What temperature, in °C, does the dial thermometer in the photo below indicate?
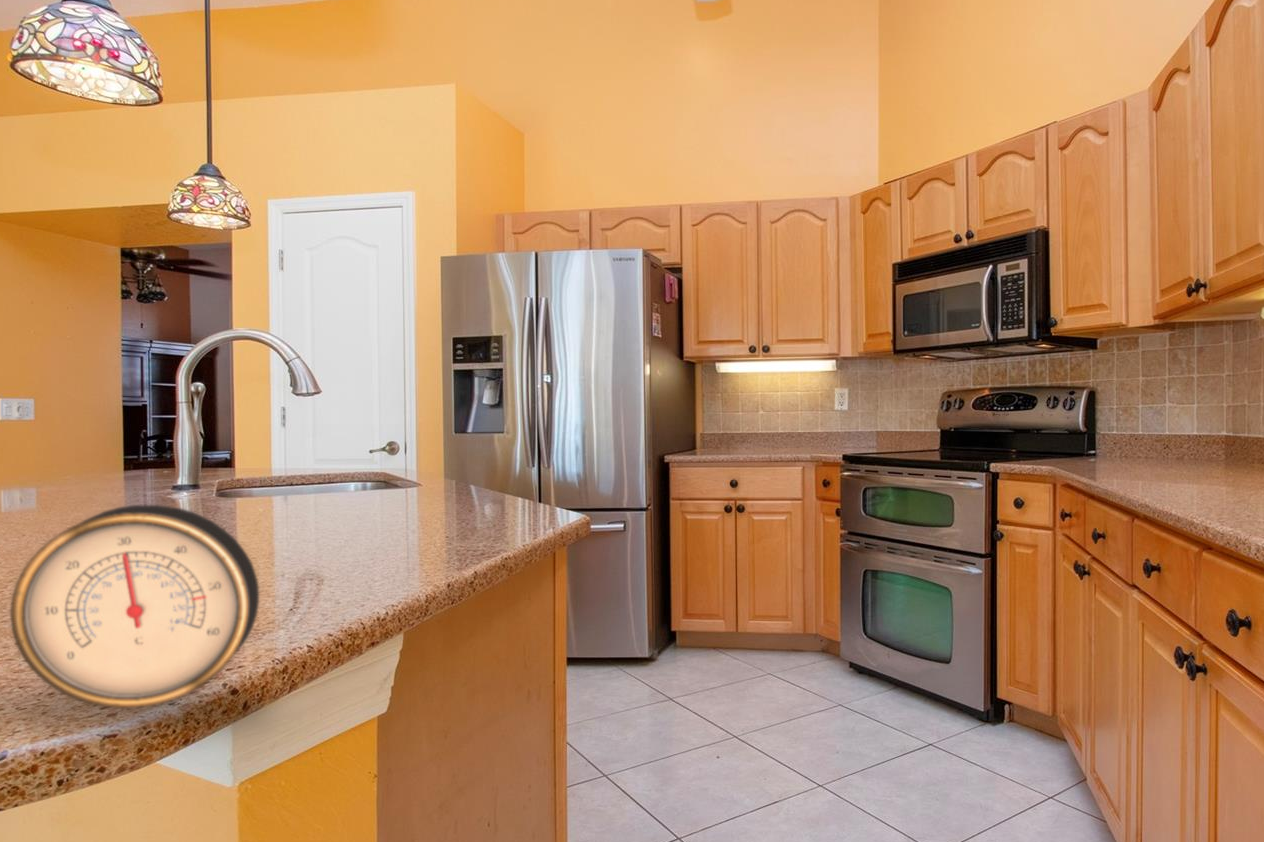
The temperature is 30 °C
